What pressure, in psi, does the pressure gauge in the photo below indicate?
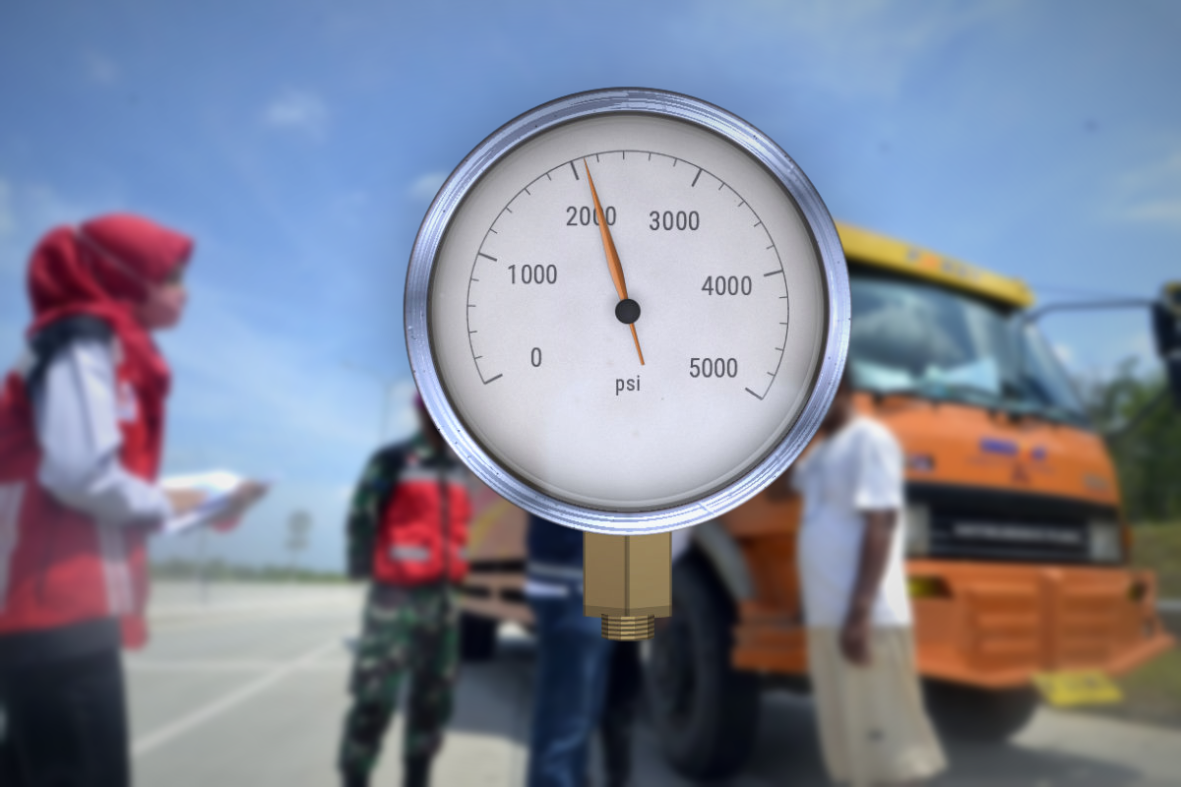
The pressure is 2100 psi
